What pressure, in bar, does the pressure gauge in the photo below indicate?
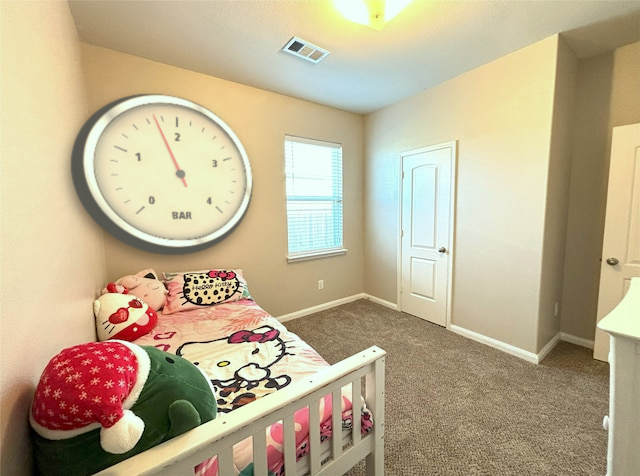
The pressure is 1.7 bar
